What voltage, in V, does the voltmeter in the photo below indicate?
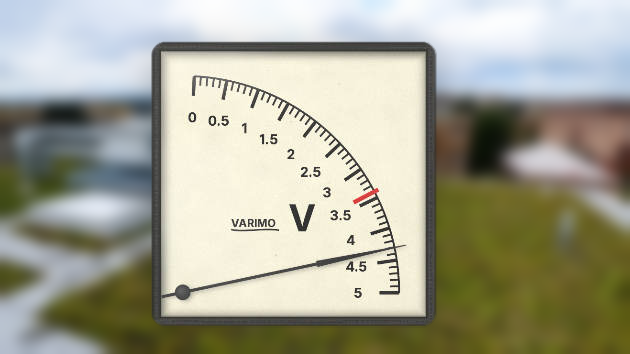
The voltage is 4.3 V
